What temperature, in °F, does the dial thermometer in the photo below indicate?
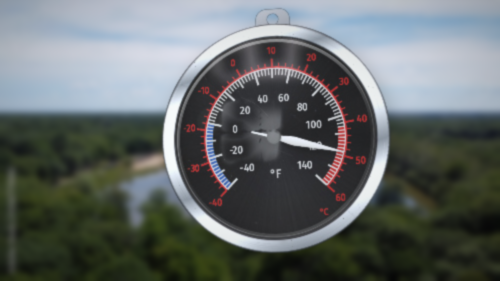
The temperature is 120 °F
